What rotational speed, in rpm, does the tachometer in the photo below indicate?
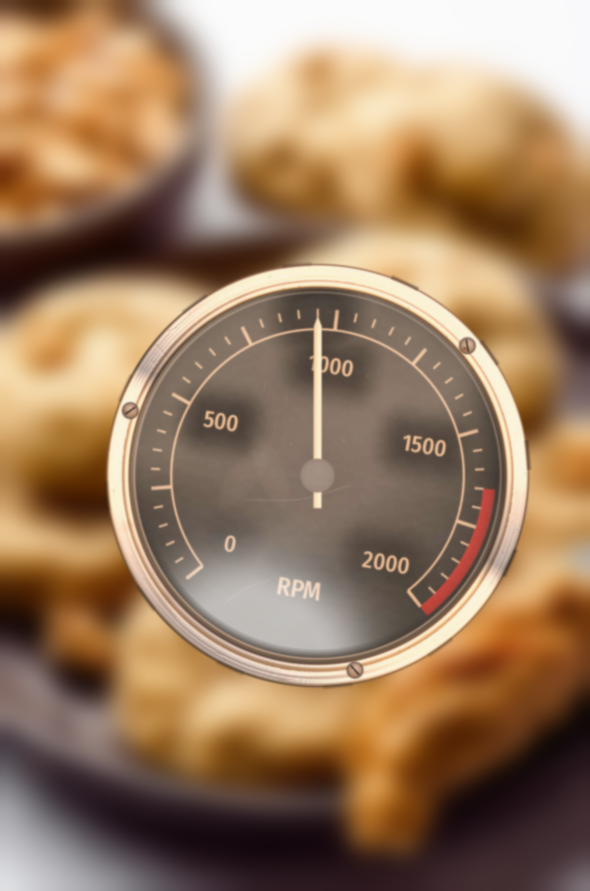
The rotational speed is 950 rpm
